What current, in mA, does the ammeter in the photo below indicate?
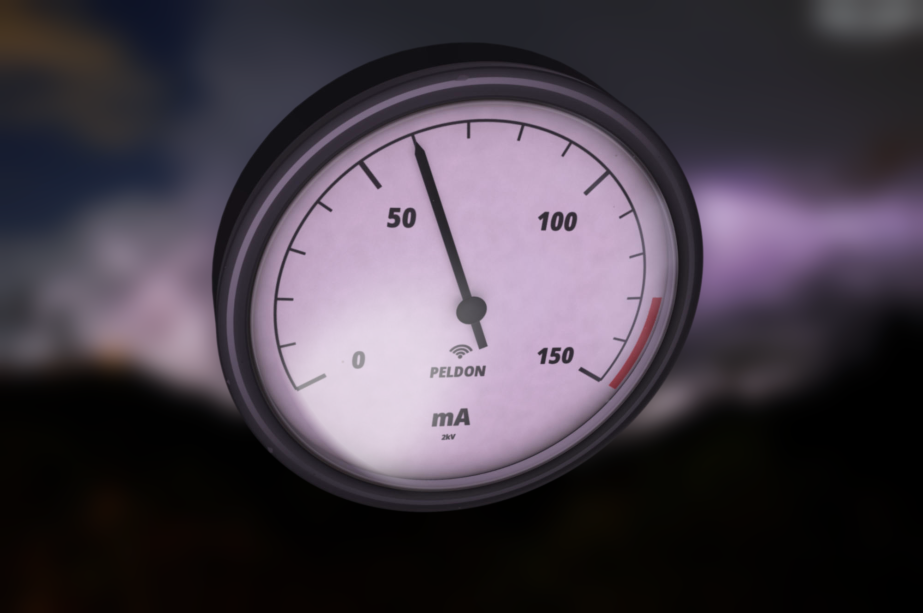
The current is 60 mA
